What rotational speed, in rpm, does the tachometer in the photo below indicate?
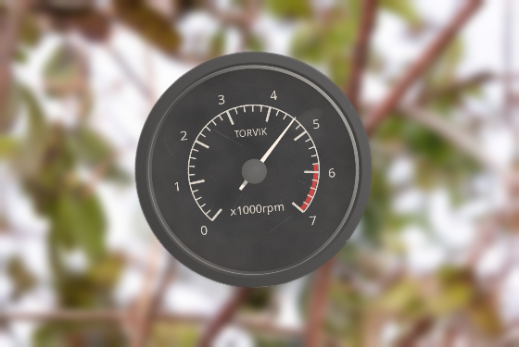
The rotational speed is 4600 rpm
